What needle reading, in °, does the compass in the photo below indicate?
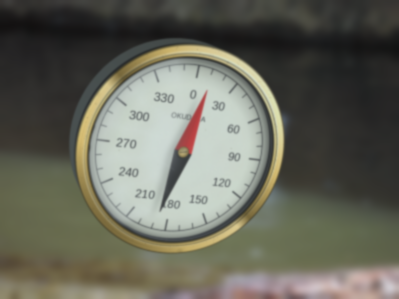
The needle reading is 10 °
